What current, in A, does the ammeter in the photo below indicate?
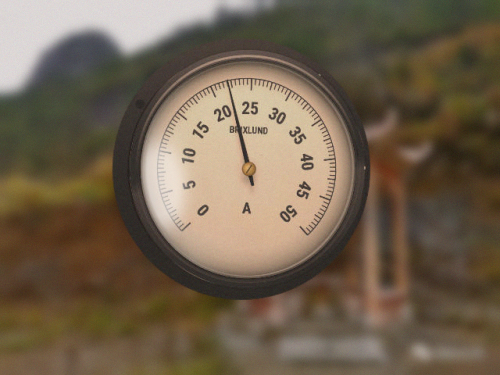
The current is 22 A
